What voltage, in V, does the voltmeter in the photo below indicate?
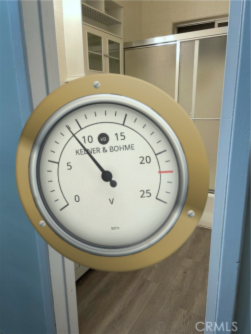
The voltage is 9 V
